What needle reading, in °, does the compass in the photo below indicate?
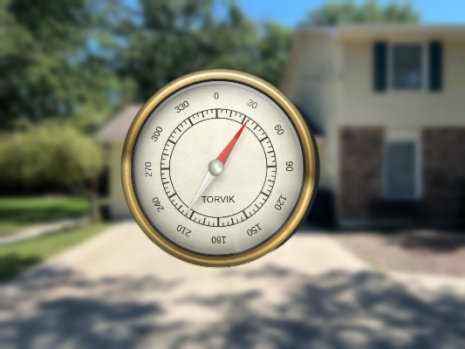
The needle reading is 35 °
